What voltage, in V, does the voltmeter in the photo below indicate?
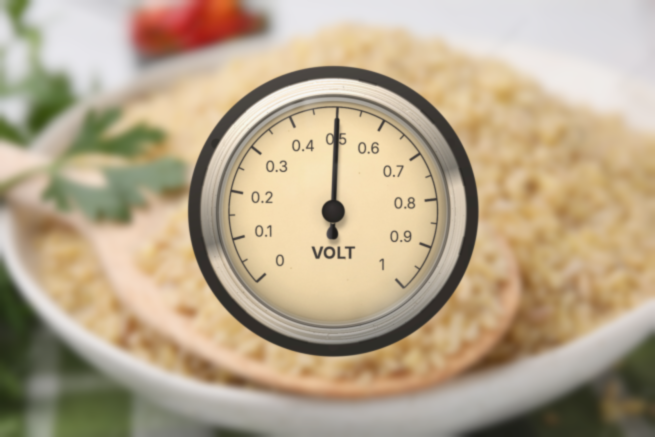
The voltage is 0.5 V
